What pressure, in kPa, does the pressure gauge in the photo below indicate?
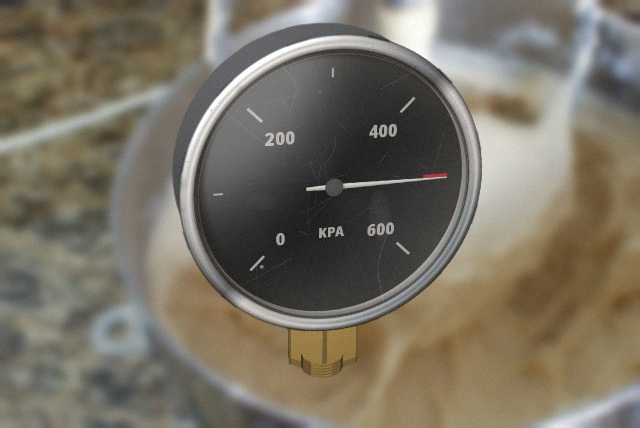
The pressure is 500 kPa
